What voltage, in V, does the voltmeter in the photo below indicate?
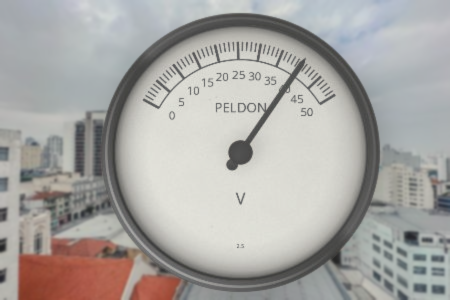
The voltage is 40 V
